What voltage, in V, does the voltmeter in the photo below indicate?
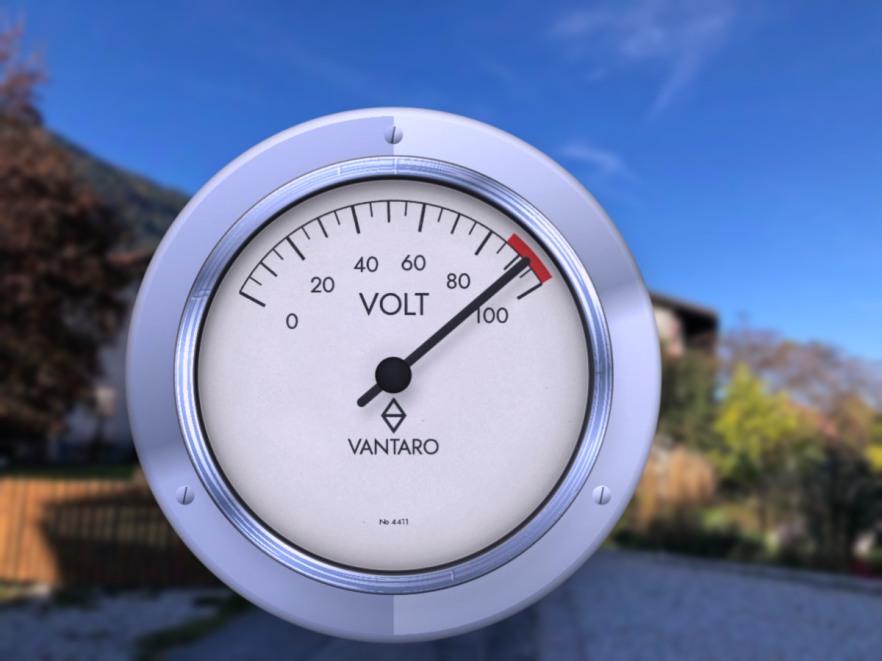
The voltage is 92.5 V
